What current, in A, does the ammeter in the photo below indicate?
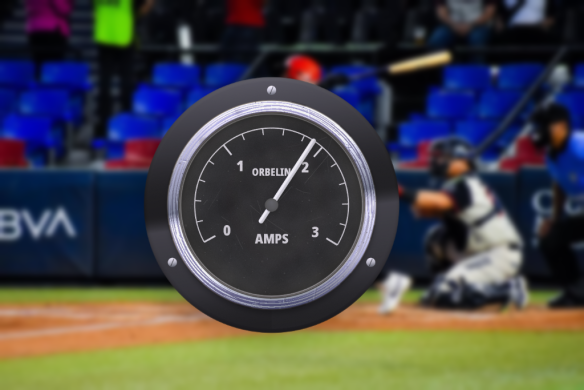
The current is 1.9 A
